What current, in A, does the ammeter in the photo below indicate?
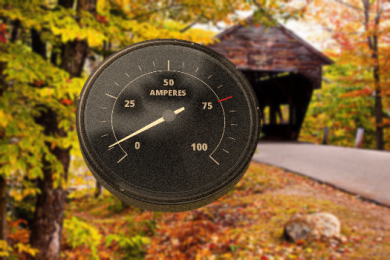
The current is 5 A
